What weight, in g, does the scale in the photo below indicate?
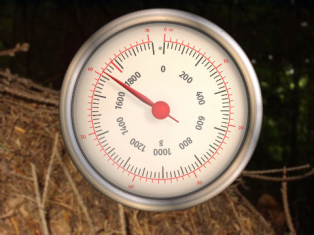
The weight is 1720 g
